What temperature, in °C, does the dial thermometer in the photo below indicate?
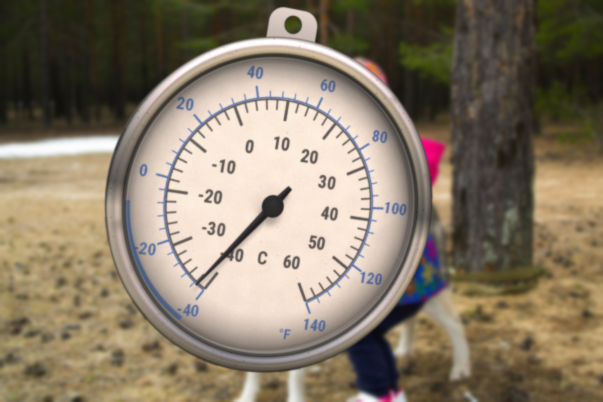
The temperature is -38 °C
